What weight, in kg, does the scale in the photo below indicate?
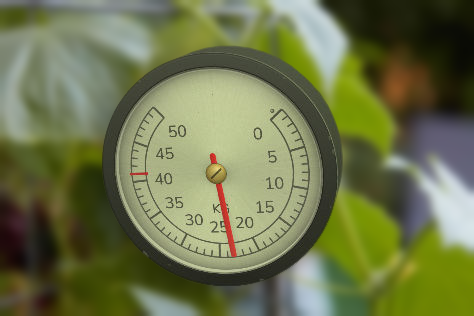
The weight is 23 kg
